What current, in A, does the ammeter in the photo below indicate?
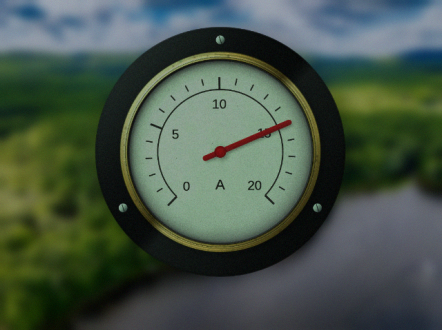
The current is 15 A
